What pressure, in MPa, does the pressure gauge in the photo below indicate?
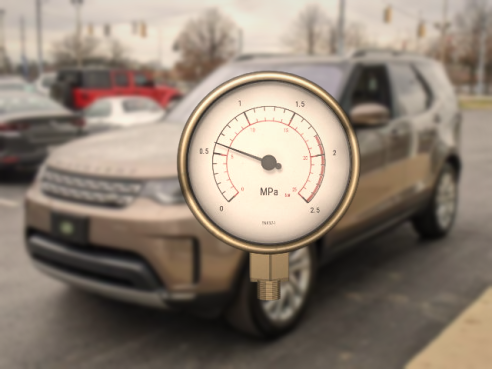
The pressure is 0.6 MPa
